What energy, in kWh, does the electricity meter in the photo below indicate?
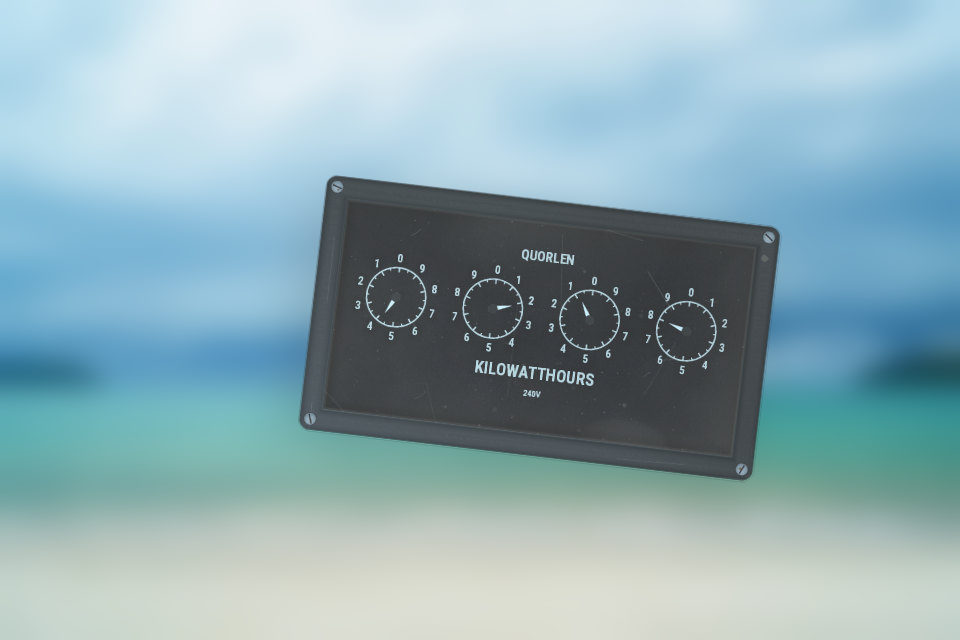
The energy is 4208 kWh
